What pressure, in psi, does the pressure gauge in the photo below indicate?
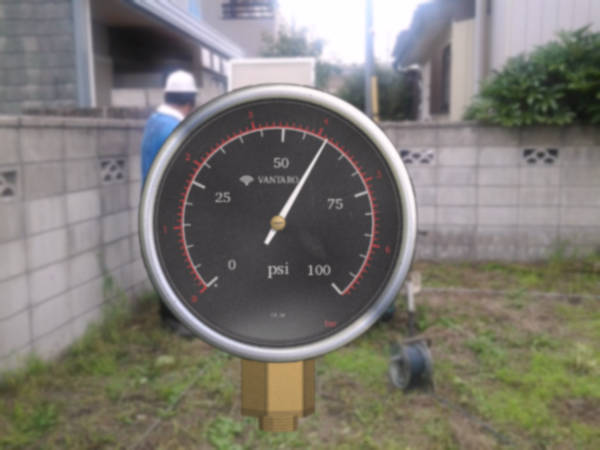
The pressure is 60 psi
